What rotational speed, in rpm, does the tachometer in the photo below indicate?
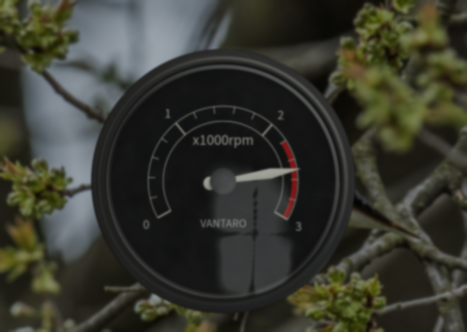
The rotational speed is 2500 rpm
